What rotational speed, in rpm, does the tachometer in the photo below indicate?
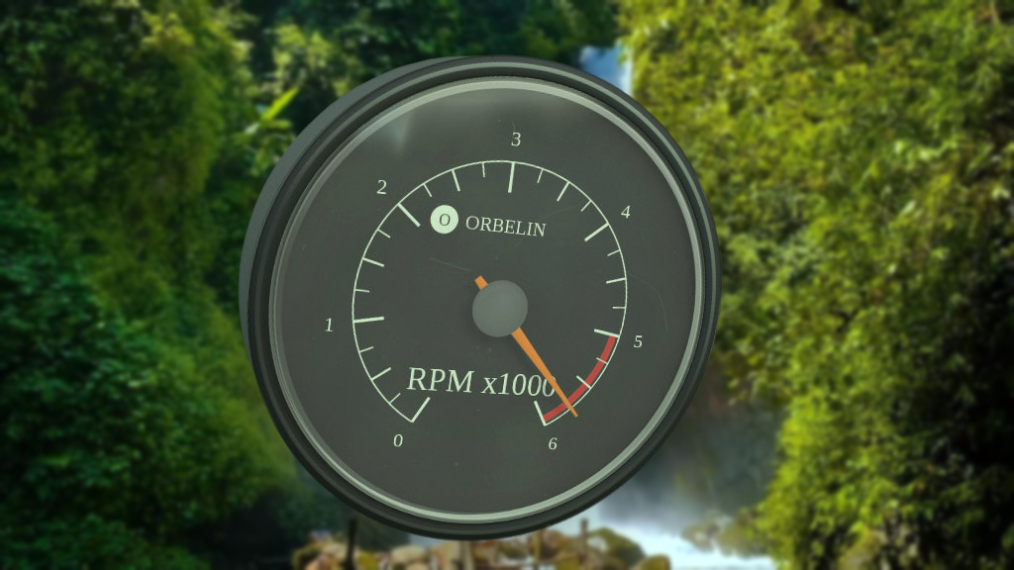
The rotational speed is 5750 rpm
